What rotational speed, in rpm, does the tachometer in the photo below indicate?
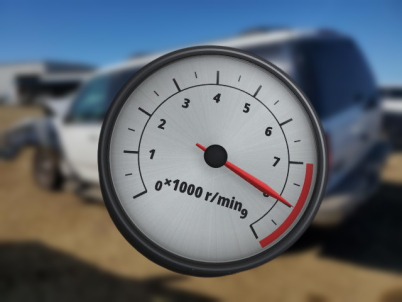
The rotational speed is 8000 rpm
